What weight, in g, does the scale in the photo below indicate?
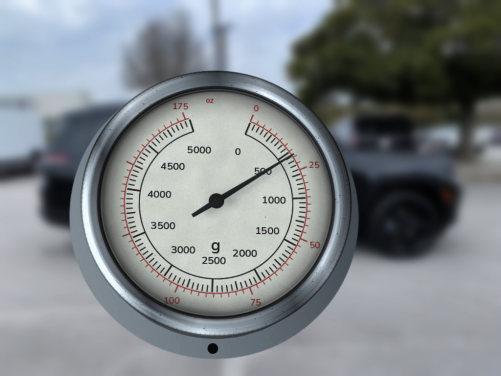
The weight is 550 g
